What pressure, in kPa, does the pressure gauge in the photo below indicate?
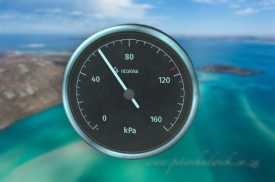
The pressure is 60 kPa
